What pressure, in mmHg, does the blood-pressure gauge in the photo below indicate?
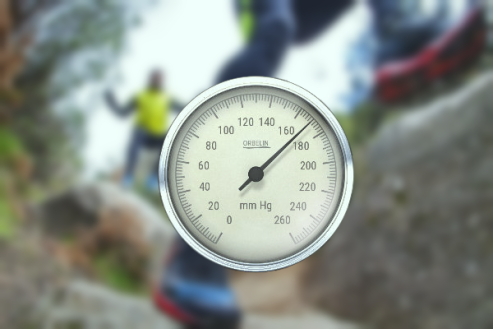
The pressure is 170 mmHg
